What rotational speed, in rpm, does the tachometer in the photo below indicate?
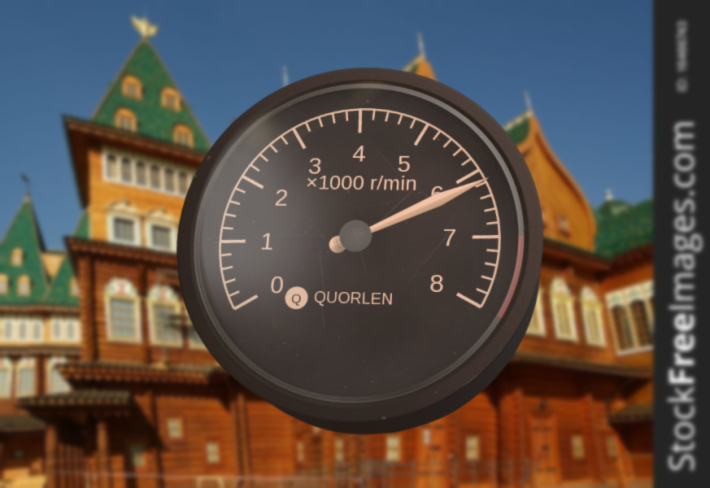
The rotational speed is 6200 rpm
